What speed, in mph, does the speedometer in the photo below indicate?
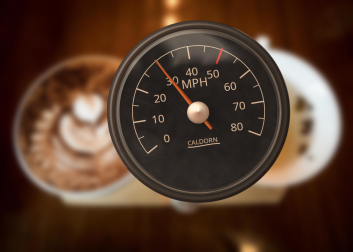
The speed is 30 mph
